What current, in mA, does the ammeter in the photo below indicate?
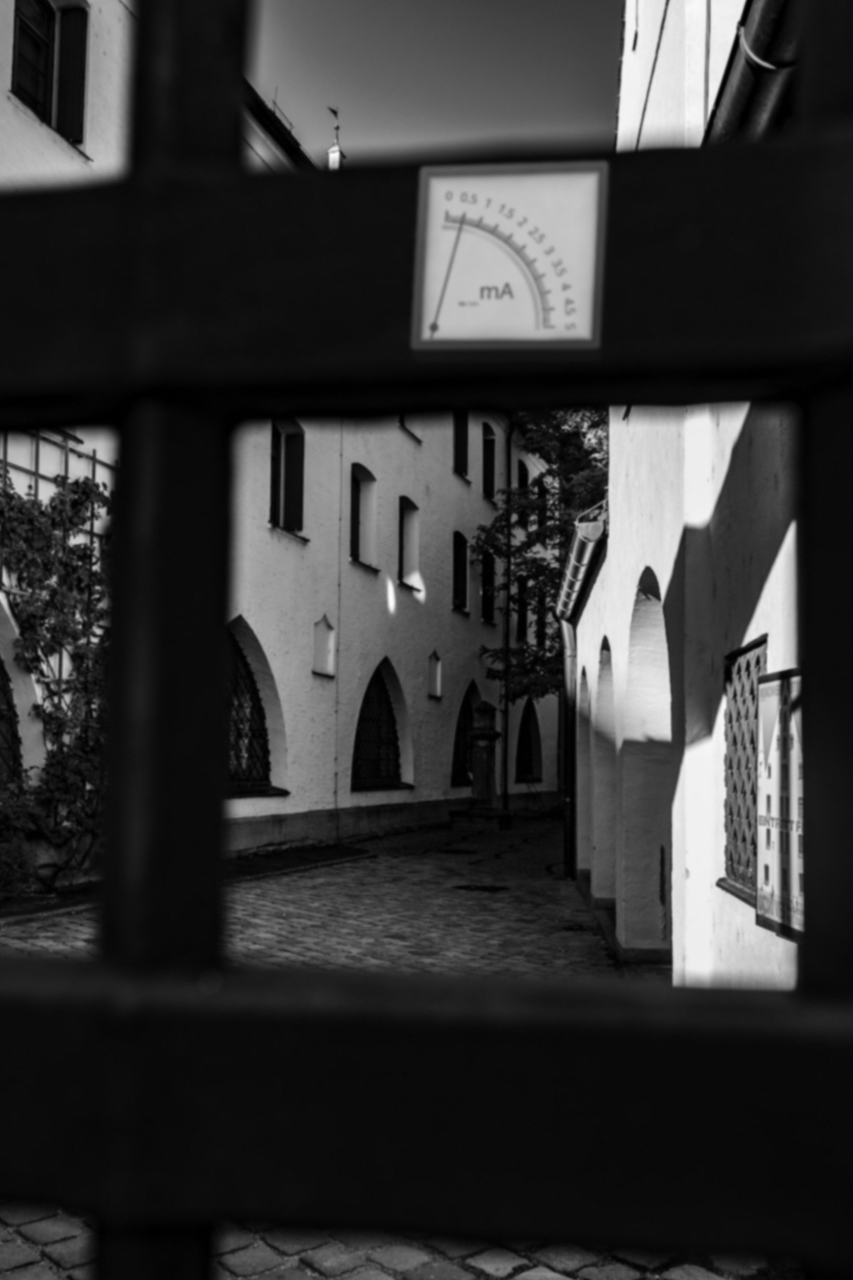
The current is 0.5 mA
